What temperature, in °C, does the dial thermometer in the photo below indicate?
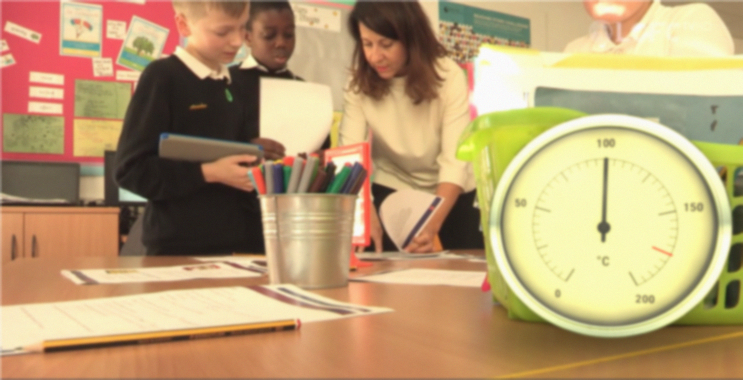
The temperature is 100 °C
